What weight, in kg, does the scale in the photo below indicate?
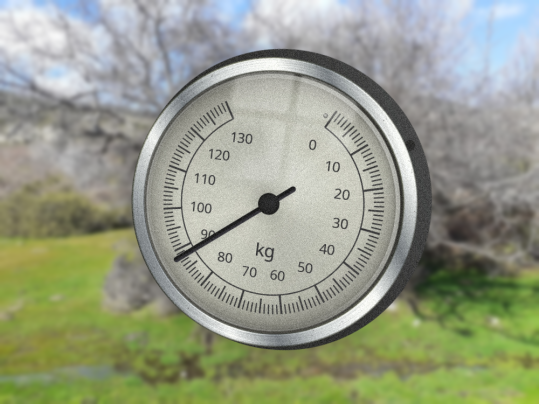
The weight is 88 kg
